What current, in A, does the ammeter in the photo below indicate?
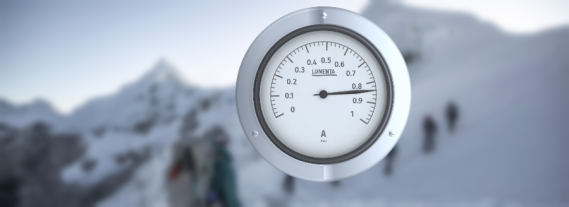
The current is 0.84 A
